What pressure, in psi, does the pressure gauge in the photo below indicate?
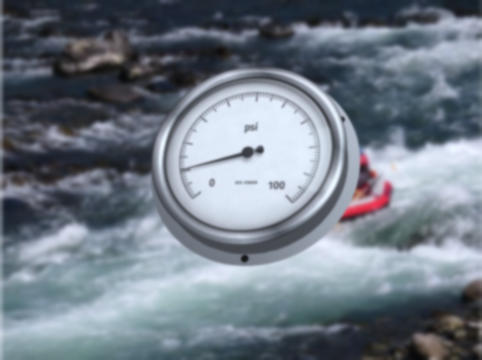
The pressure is 10 psi
